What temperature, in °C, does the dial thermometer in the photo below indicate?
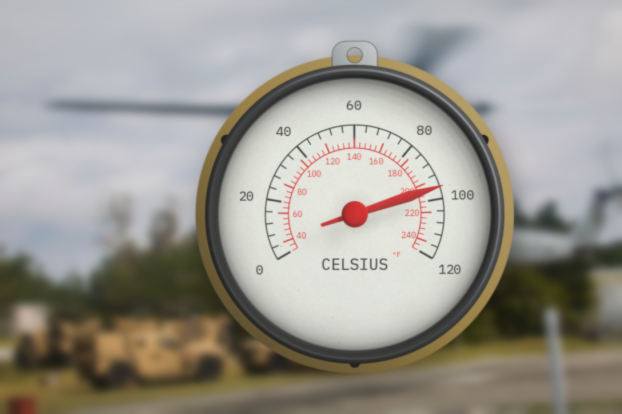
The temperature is 96 °C
